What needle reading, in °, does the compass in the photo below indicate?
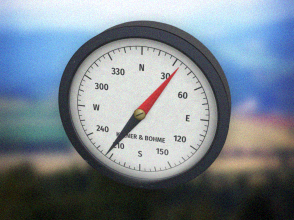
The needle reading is 35 °
